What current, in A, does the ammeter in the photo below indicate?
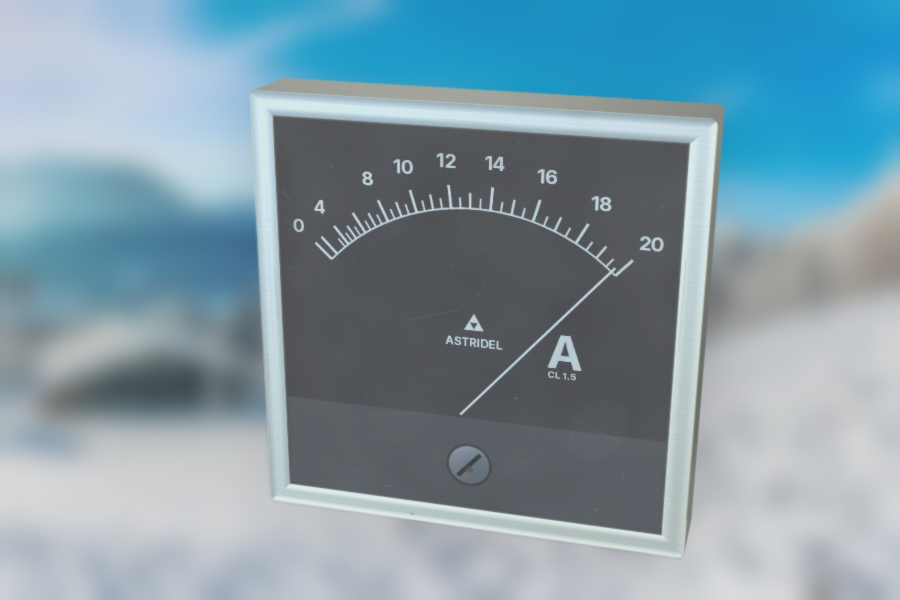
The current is 19.75 A
